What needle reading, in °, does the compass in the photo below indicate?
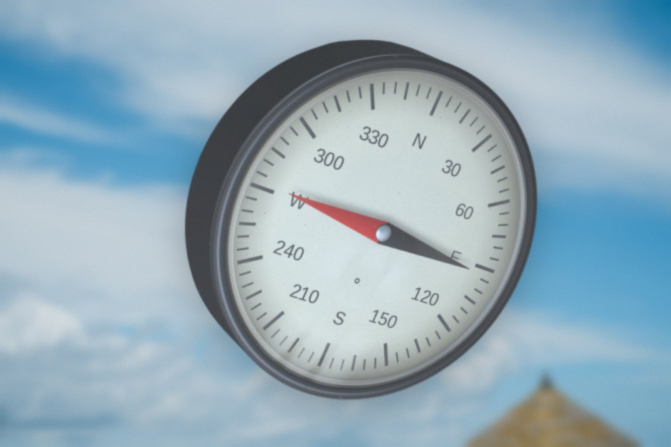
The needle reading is 272.5 °
